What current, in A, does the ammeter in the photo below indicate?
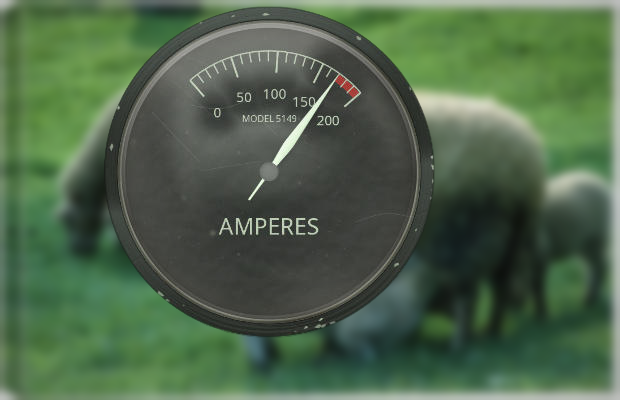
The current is 170 A
